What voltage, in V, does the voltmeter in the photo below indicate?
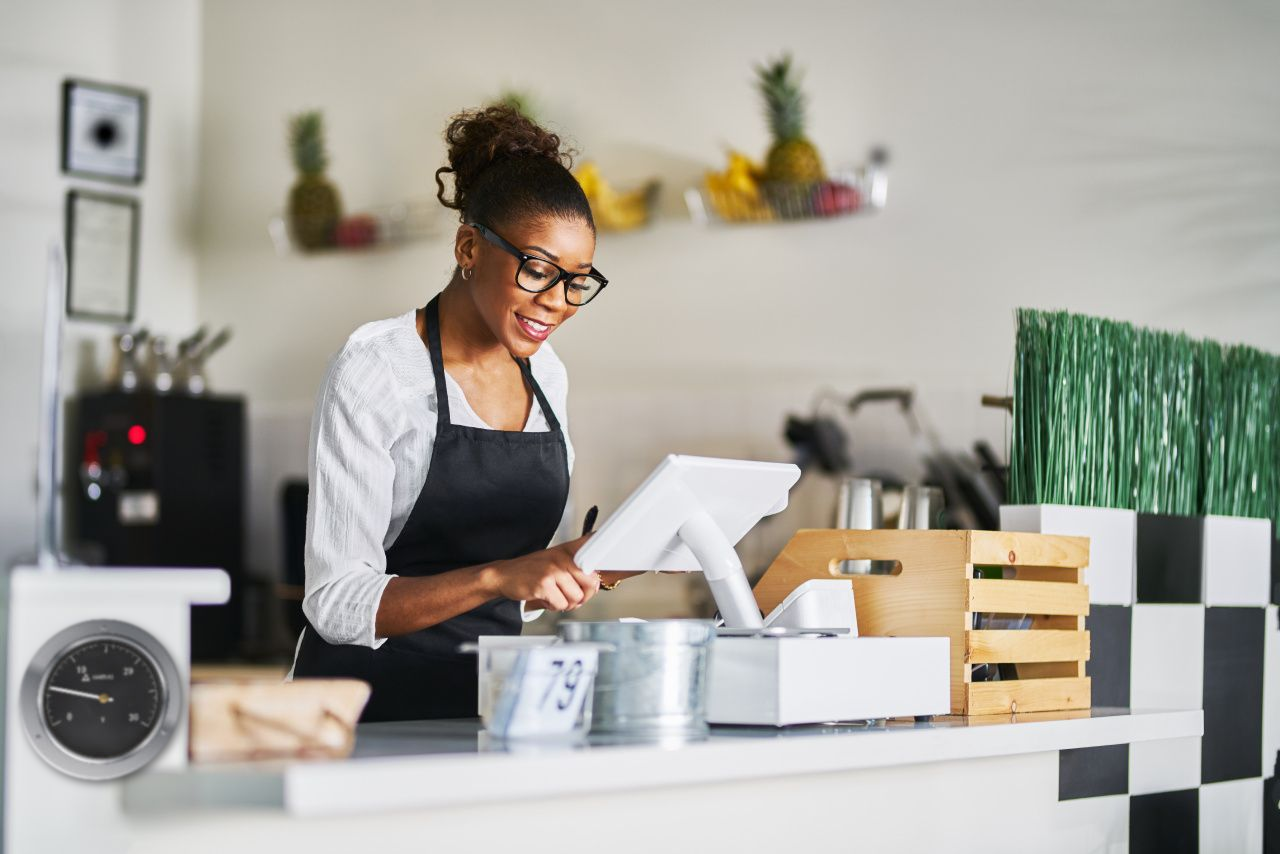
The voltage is 5 V
